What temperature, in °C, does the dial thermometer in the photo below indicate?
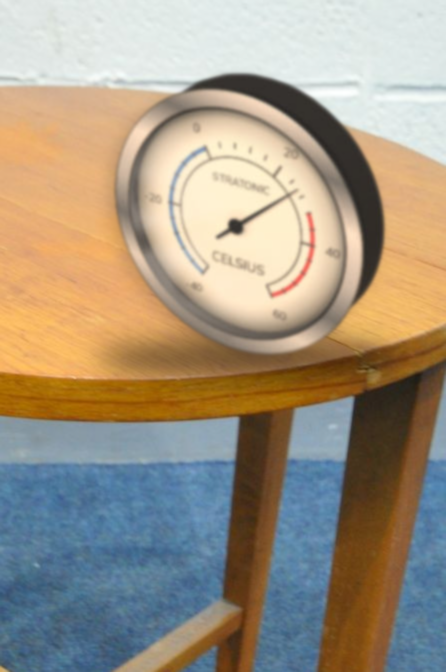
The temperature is 26 °C
